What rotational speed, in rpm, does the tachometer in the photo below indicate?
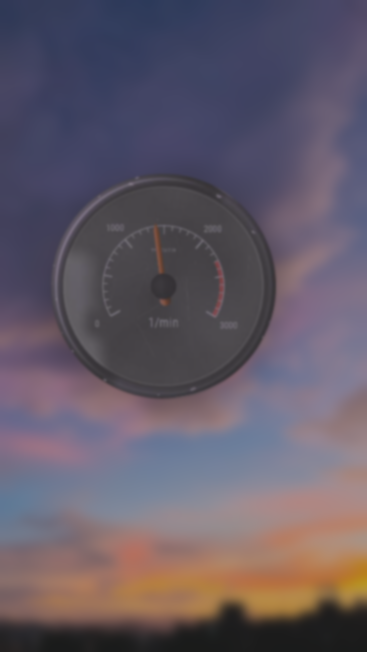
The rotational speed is 1400 rpm
